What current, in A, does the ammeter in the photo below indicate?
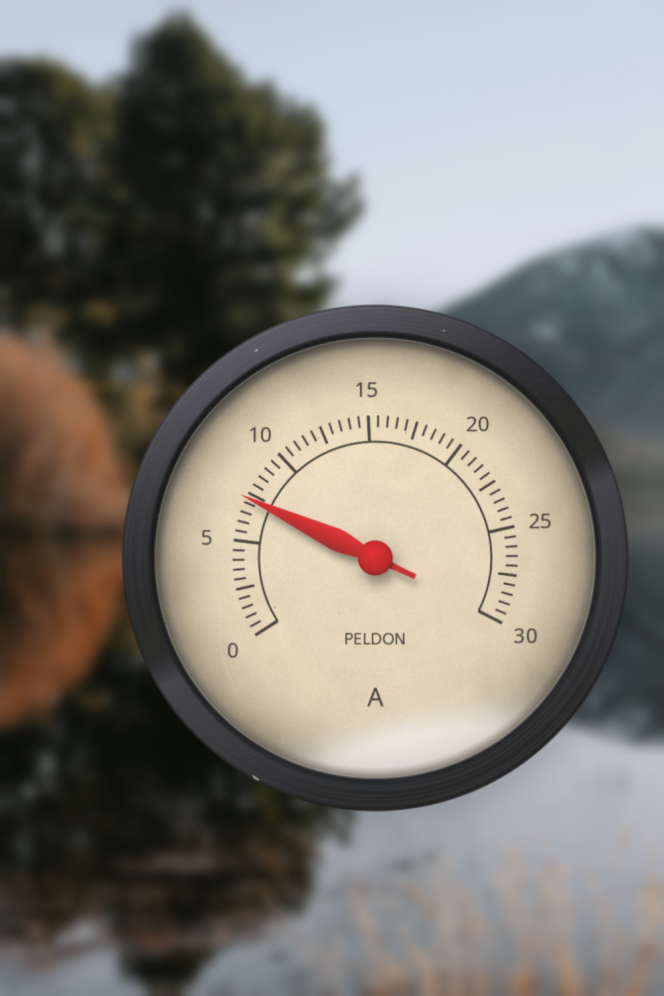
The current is 7.25 A
